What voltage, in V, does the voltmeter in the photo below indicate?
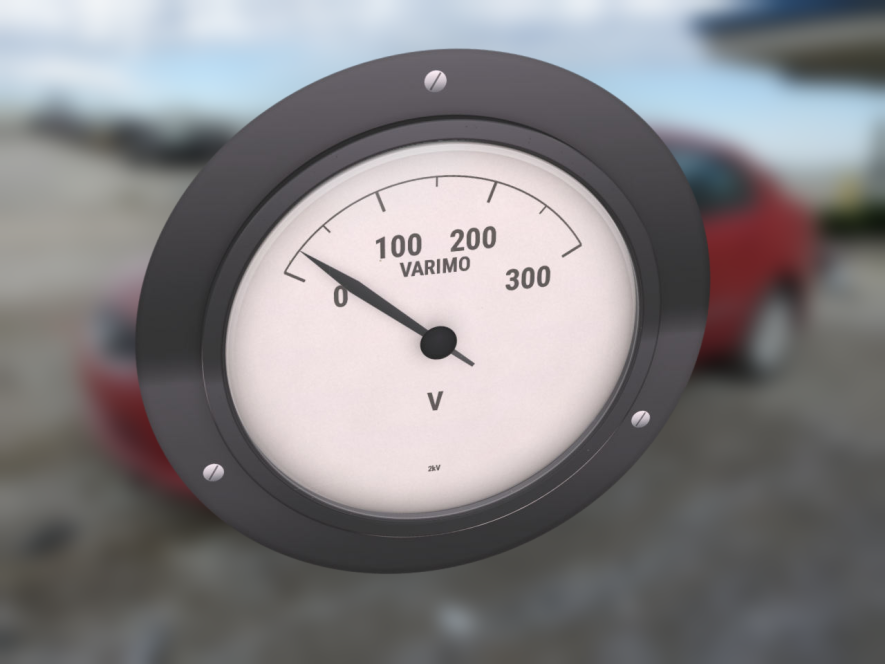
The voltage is 25 V
